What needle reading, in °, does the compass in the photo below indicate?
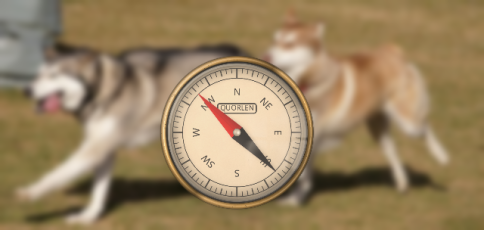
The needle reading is 315 °
